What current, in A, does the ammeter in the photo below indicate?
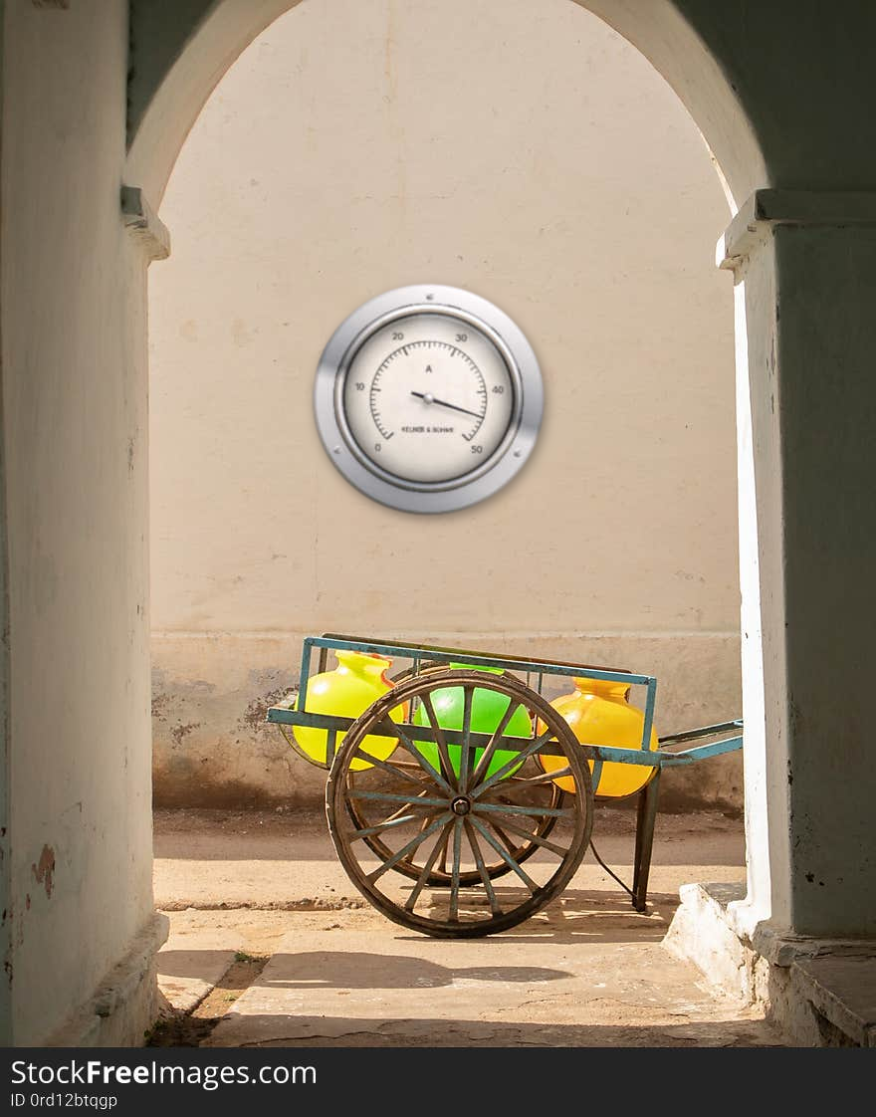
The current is 45 A
